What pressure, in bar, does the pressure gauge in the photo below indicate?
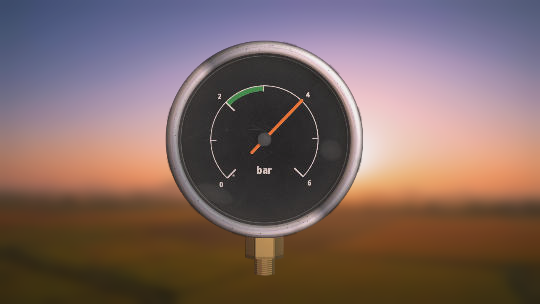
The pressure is 4 bar
